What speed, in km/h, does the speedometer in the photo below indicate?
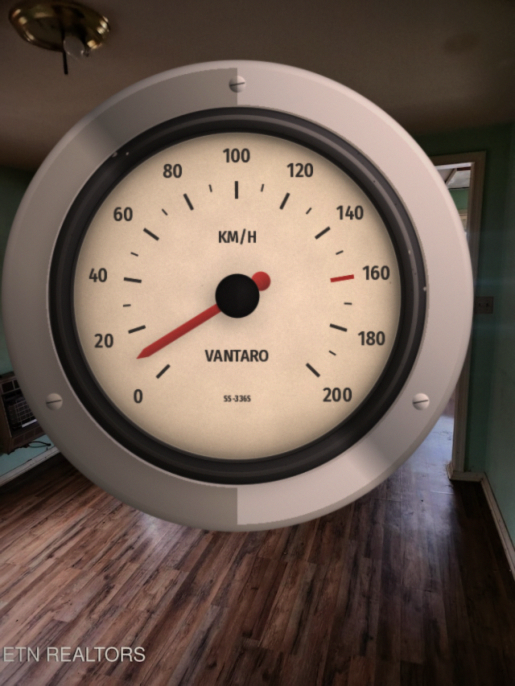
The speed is 10 km/h
